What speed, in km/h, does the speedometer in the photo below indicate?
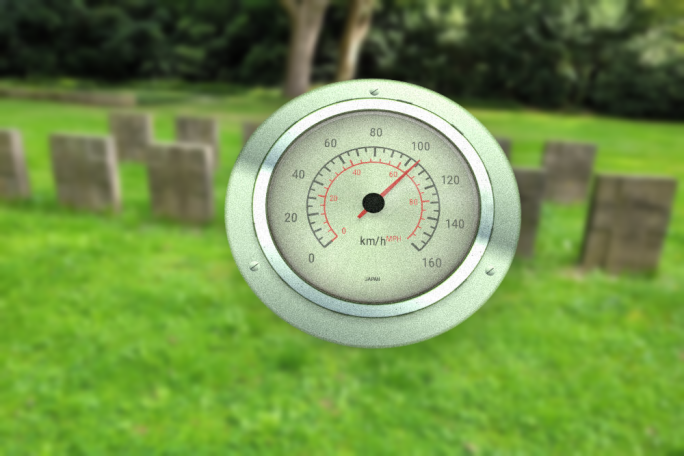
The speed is 105 km/h
